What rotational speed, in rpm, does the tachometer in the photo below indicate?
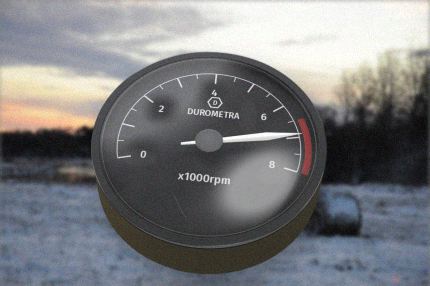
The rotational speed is 7000 rpm
